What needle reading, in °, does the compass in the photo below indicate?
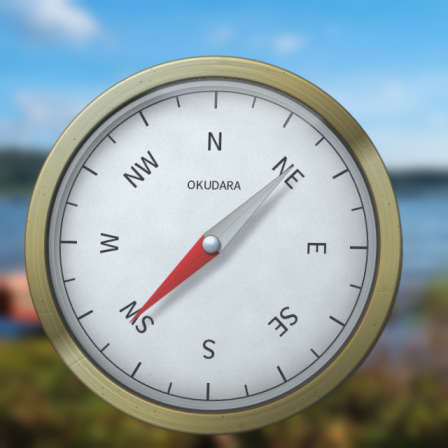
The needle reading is 225 °
